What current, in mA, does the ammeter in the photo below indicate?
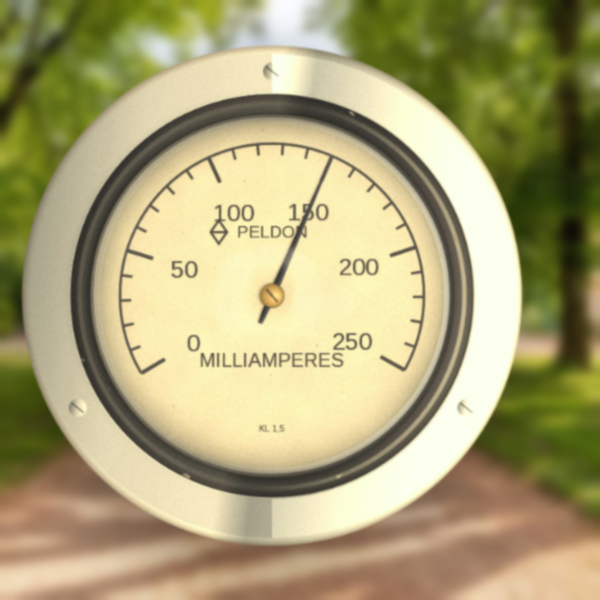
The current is 150 mA
